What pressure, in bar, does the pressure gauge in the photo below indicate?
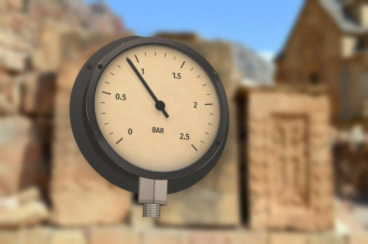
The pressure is 0.9 bar
